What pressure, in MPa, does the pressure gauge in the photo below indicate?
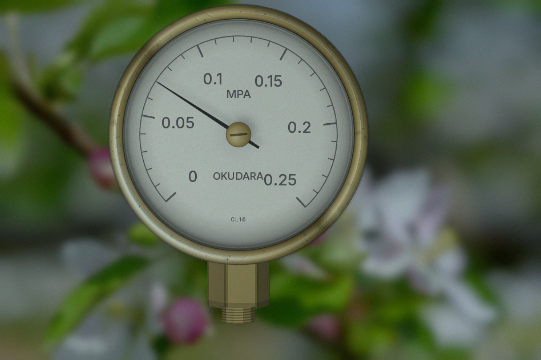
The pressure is 0.07 MPa
